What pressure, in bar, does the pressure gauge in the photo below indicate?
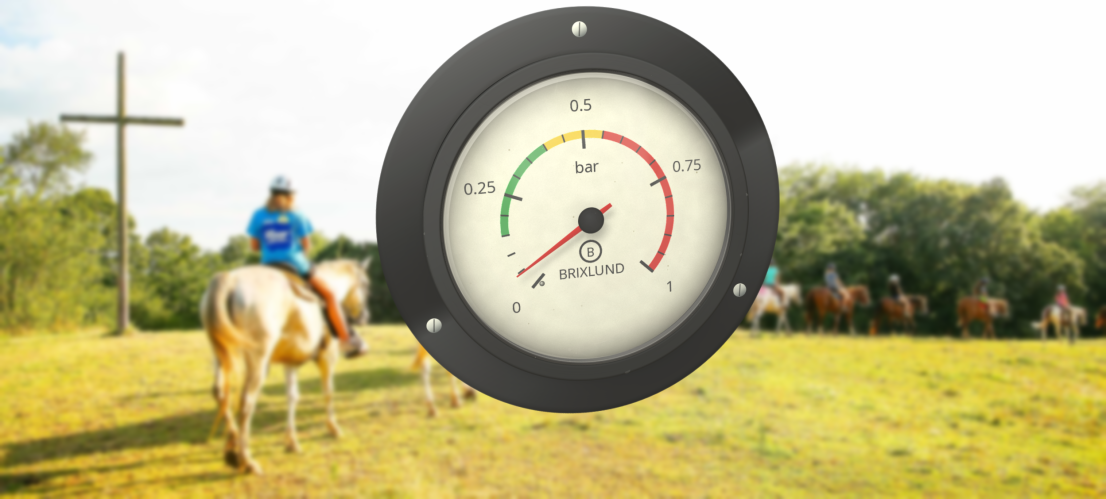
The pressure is 0.05 bar
